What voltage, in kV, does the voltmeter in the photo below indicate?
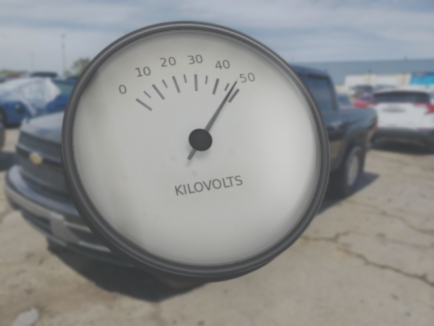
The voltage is 47.5 kV
